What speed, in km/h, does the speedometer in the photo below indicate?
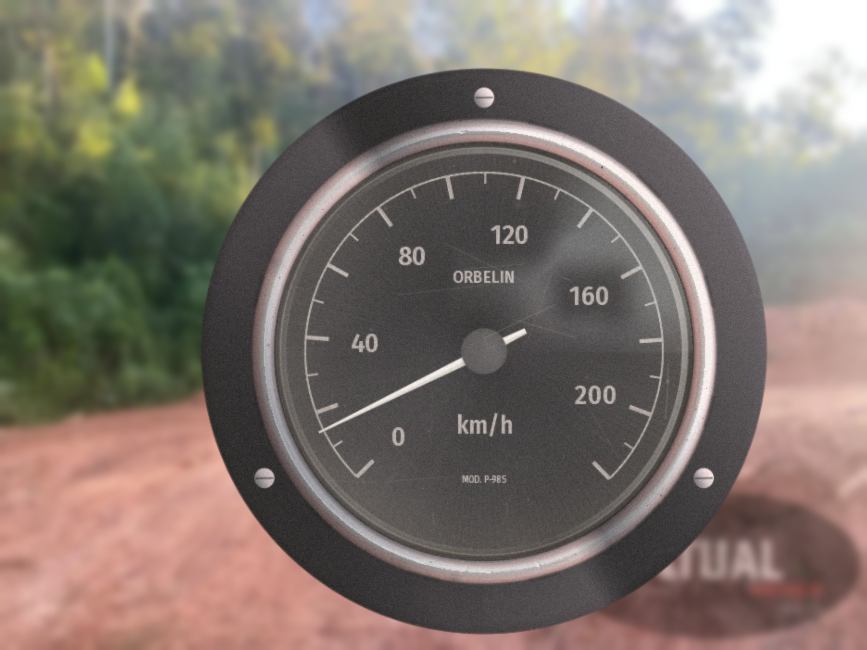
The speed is 15 km/h
